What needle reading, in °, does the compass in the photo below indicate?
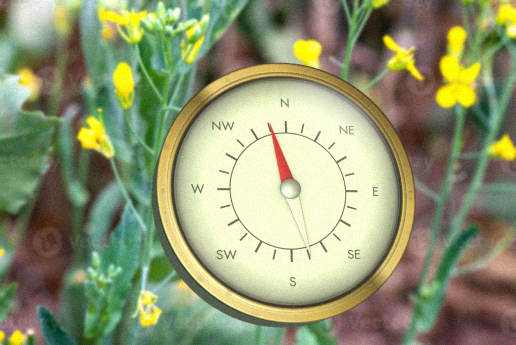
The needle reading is 345 °
